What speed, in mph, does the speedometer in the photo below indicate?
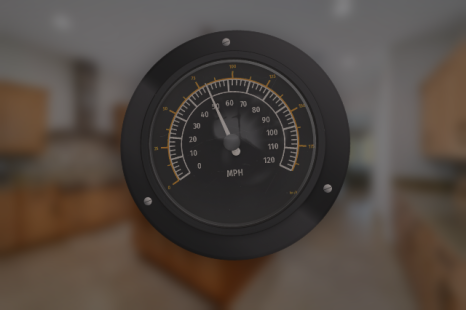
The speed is 50 mph
